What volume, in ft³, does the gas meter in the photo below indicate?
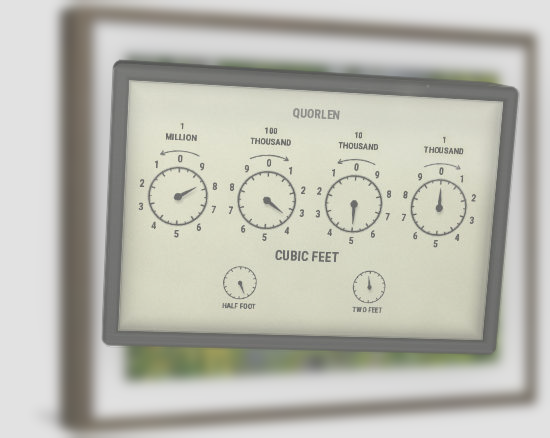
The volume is 835000 ft³
